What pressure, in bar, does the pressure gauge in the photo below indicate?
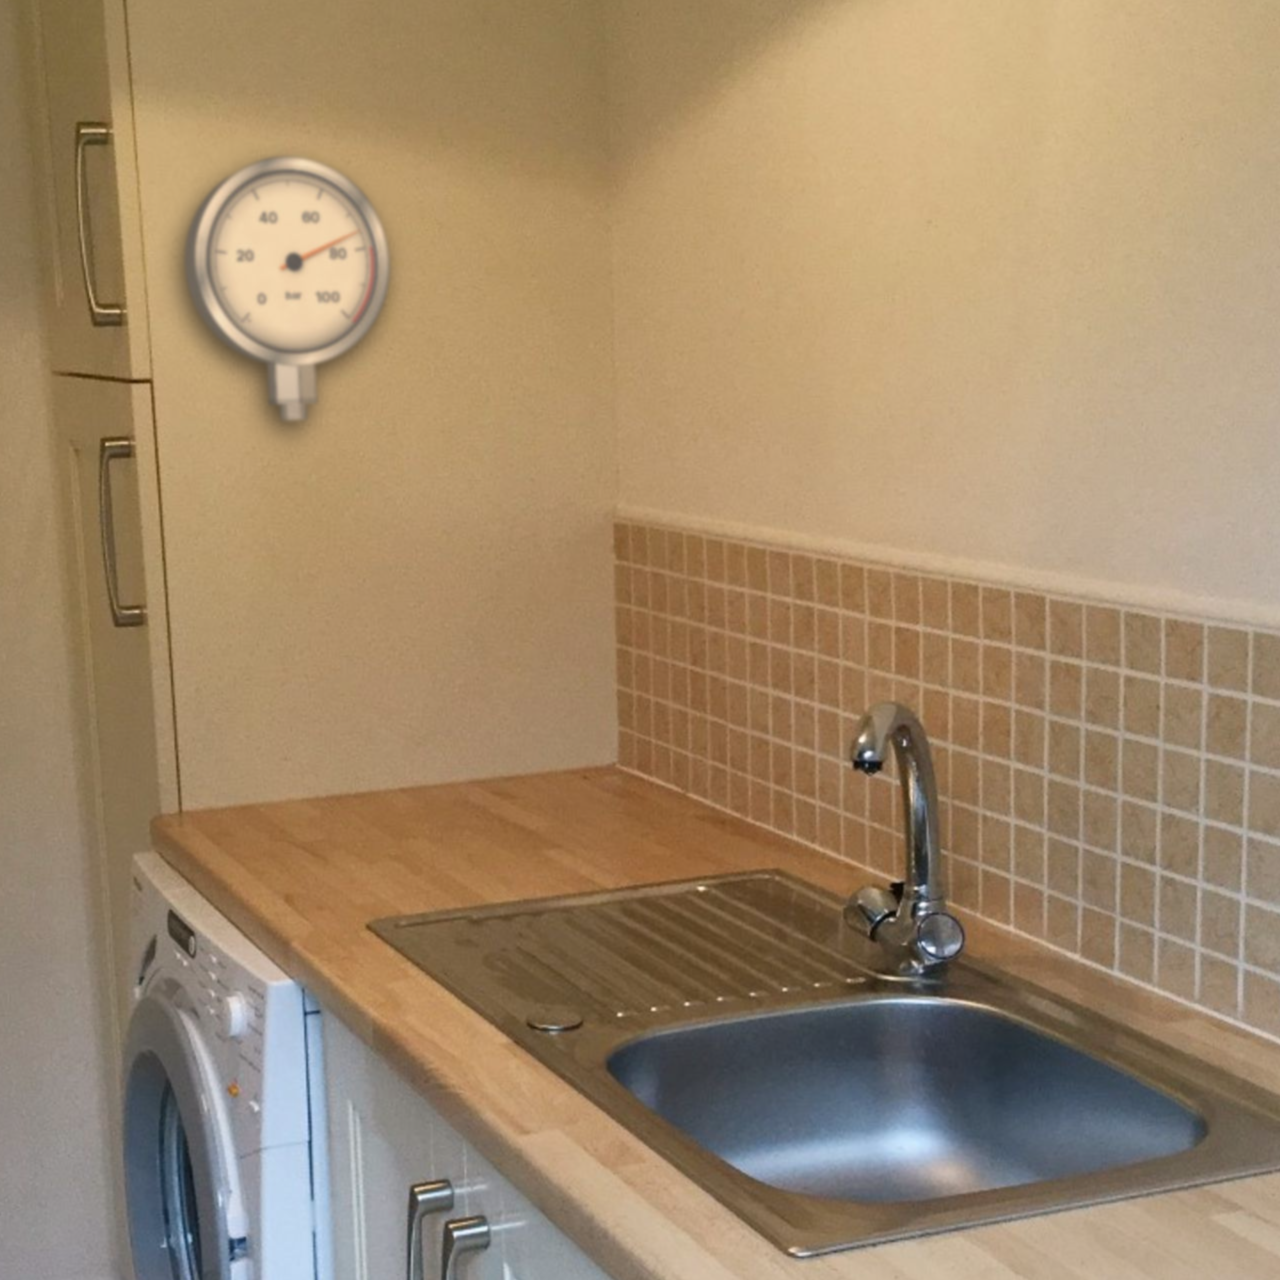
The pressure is 75 bar
